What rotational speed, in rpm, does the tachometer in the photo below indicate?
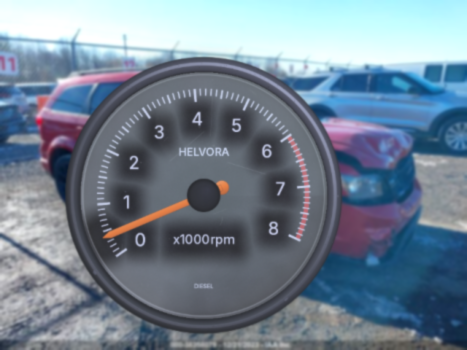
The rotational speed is 400 rpm
